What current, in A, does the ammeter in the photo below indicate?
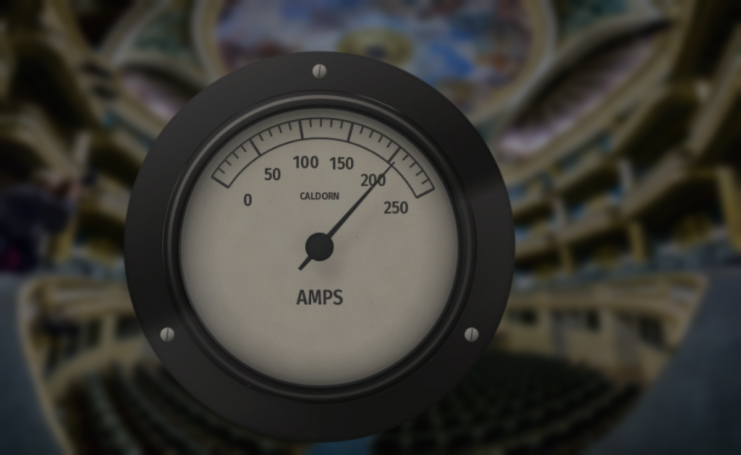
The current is 205 A
